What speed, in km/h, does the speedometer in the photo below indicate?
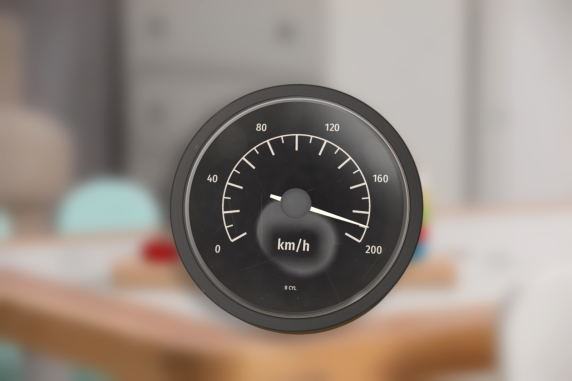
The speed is 190 km/h
